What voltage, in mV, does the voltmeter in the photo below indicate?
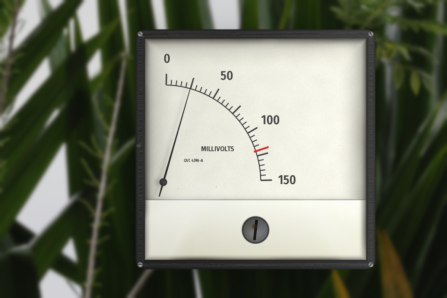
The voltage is 25 mV
